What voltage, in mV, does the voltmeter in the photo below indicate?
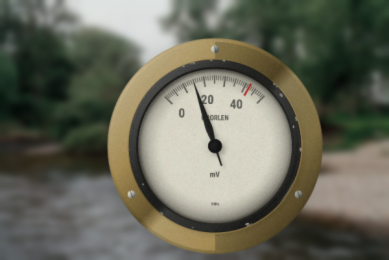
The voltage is 15 mV
